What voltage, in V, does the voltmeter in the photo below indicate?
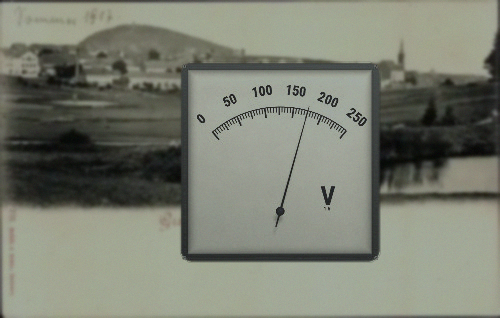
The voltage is 175 V
